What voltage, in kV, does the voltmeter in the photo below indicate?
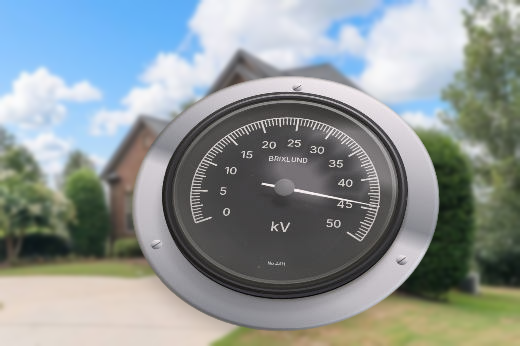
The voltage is 45 kV
